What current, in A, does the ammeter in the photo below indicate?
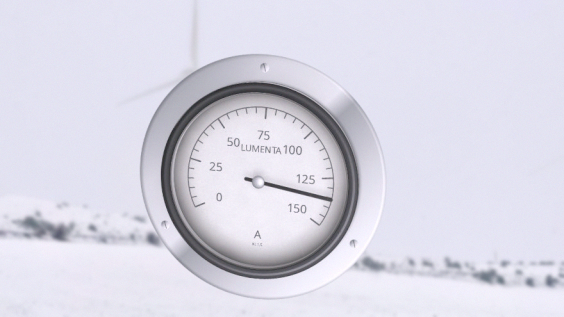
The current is 135 A
